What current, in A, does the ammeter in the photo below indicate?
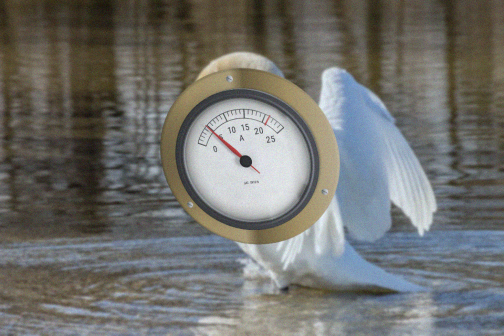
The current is 5 A
